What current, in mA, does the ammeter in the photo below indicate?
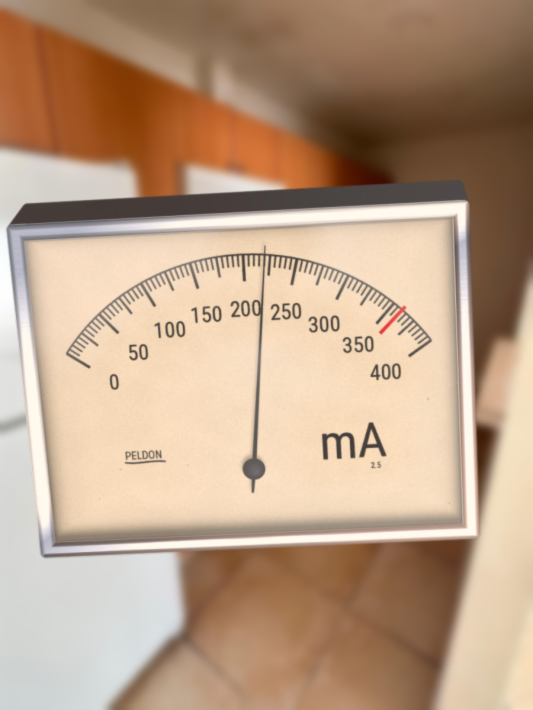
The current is 220 mA
